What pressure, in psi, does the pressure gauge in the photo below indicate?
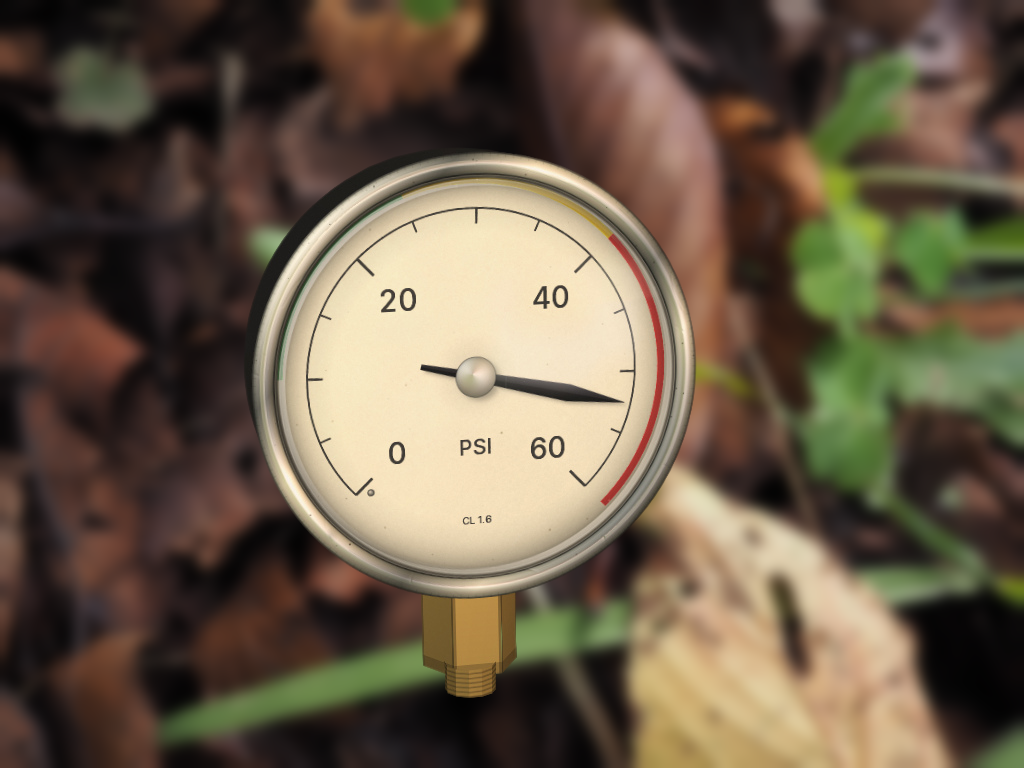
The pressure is 52.5 psi
